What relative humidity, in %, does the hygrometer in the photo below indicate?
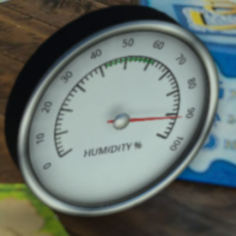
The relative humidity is 90 %
